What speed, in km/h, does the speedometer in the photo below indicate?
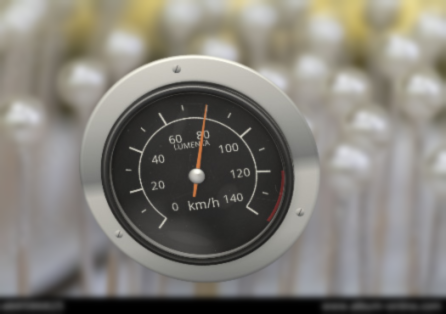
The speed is 80 km/h
